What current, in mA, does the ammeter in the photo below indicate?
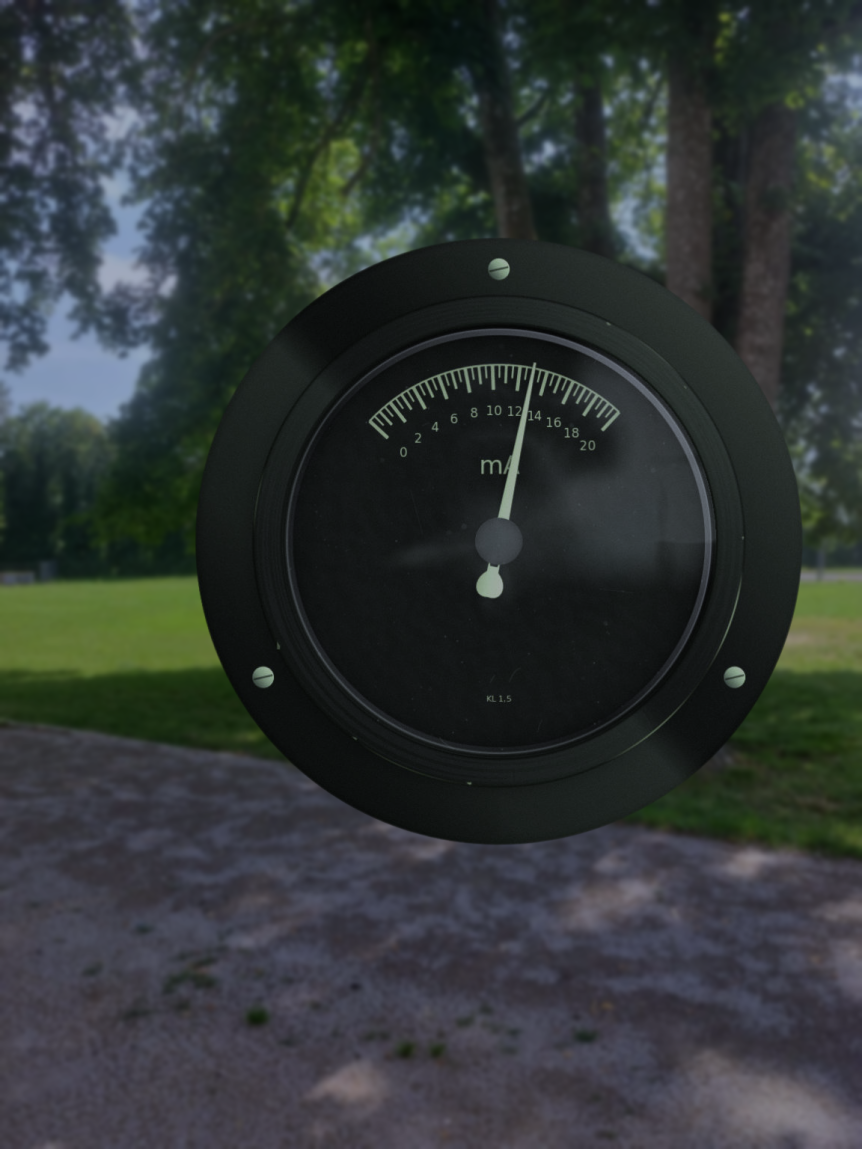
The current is 13 mA
